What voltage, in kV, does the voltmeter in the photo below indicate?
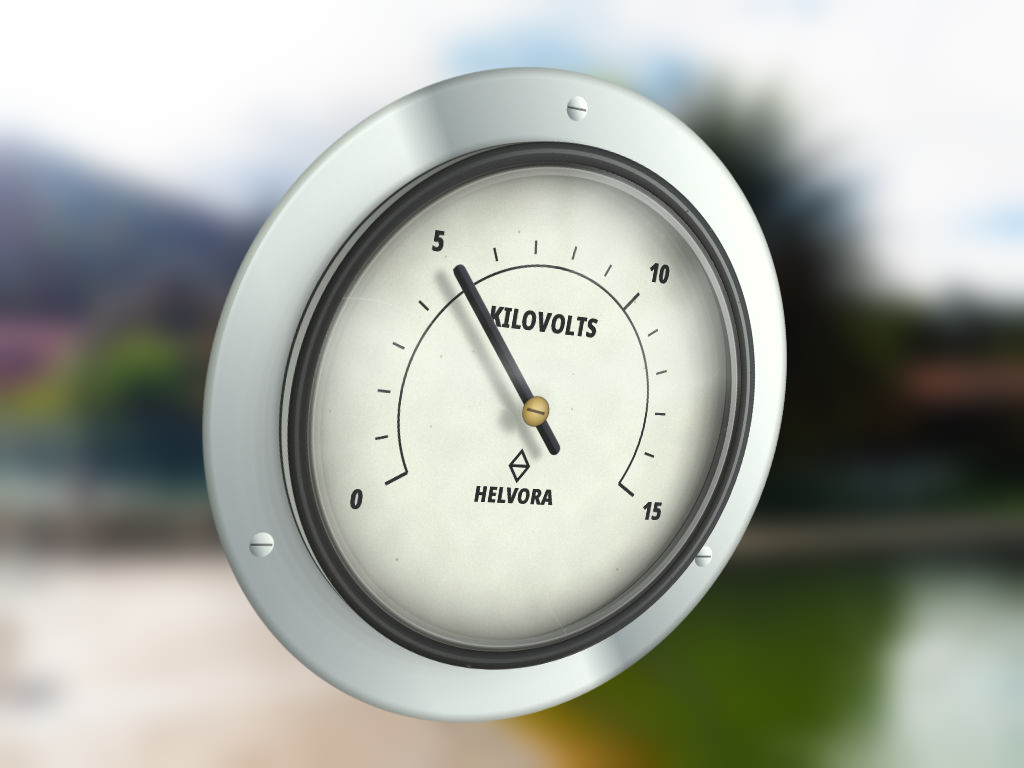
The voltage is 5 kV
